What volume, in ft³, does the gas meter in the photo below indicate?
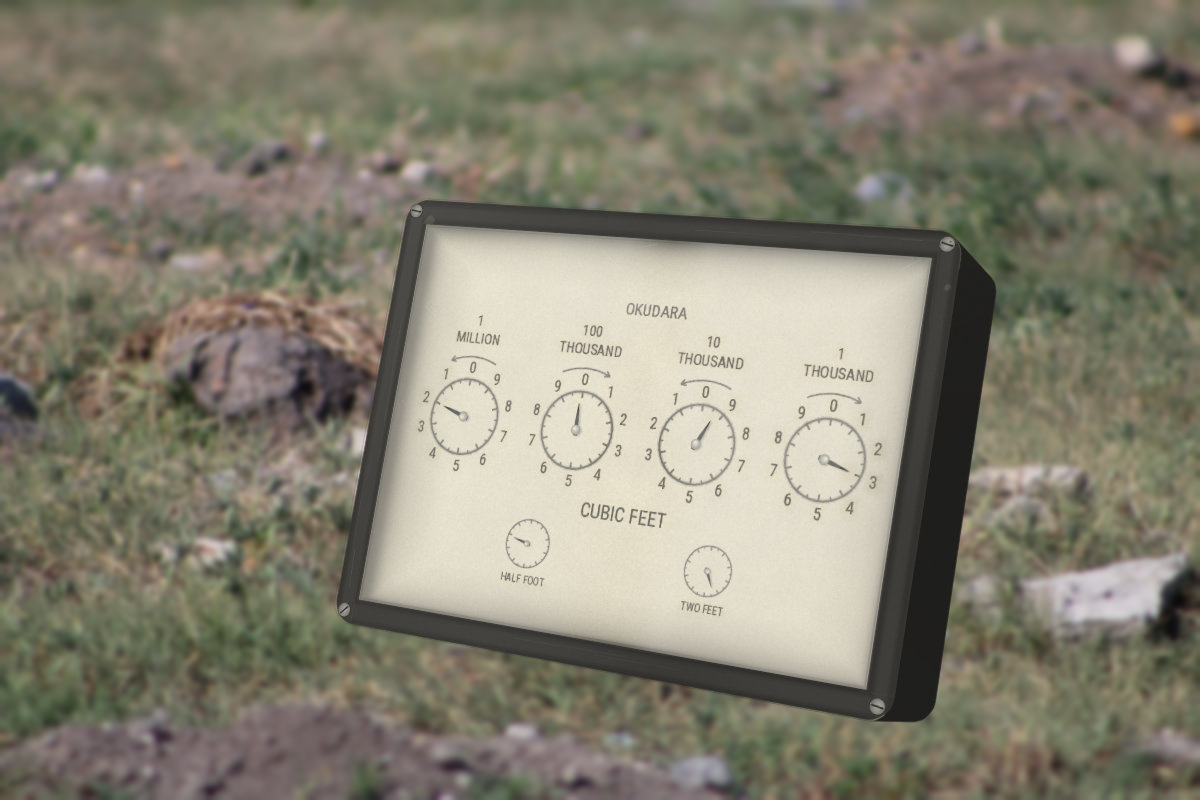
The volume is 199300 ft³
